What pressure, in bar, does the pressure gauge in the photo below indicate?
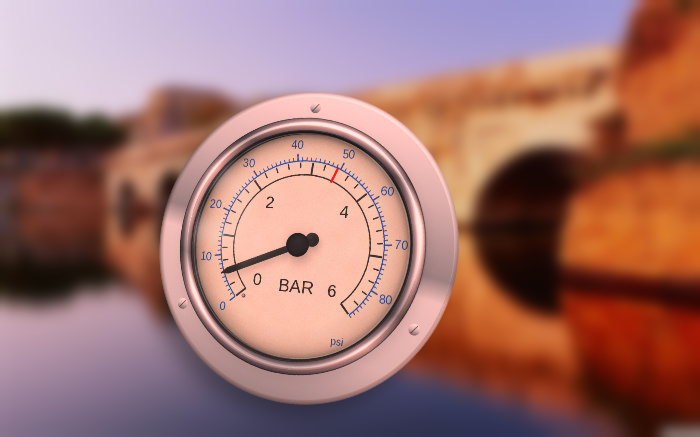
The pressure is 0.4 bar
